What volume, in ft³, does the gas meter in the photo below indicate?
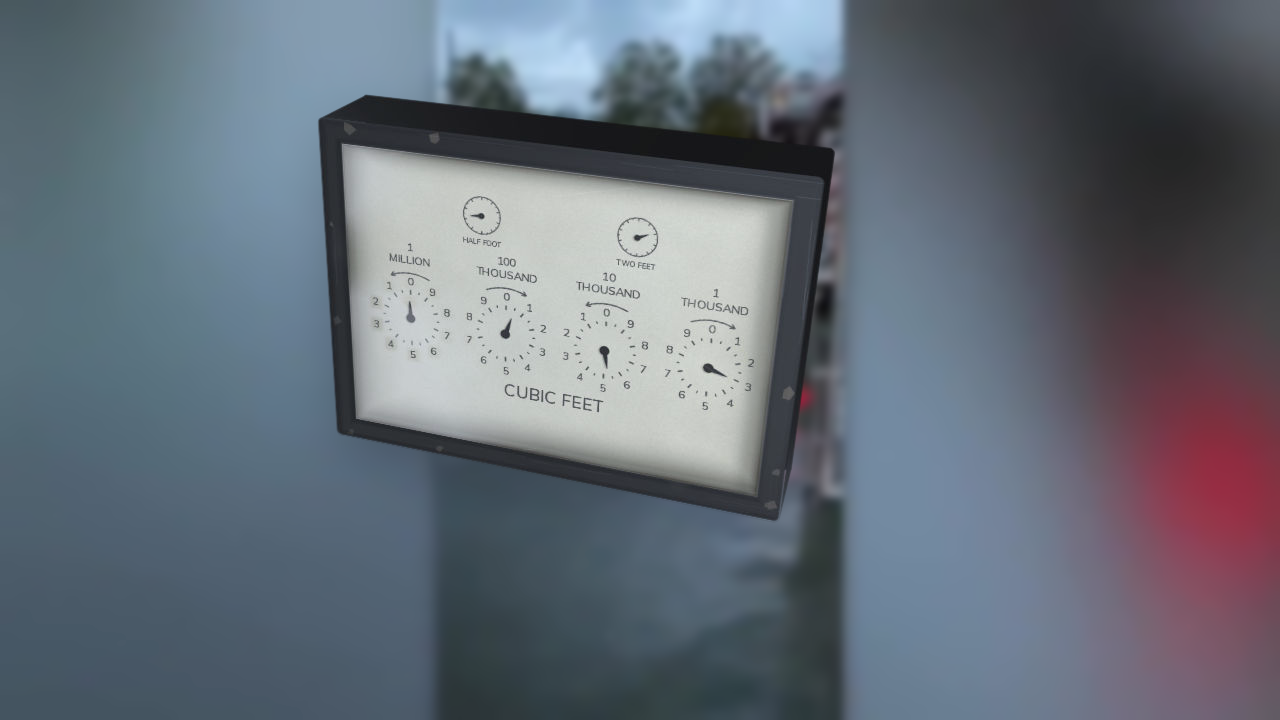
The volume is 5300 ft³
